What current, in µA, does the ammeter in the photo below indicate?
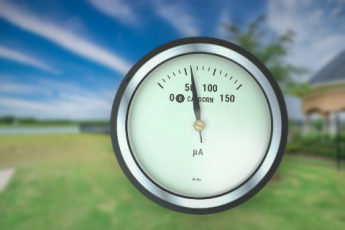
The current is 60 µA
